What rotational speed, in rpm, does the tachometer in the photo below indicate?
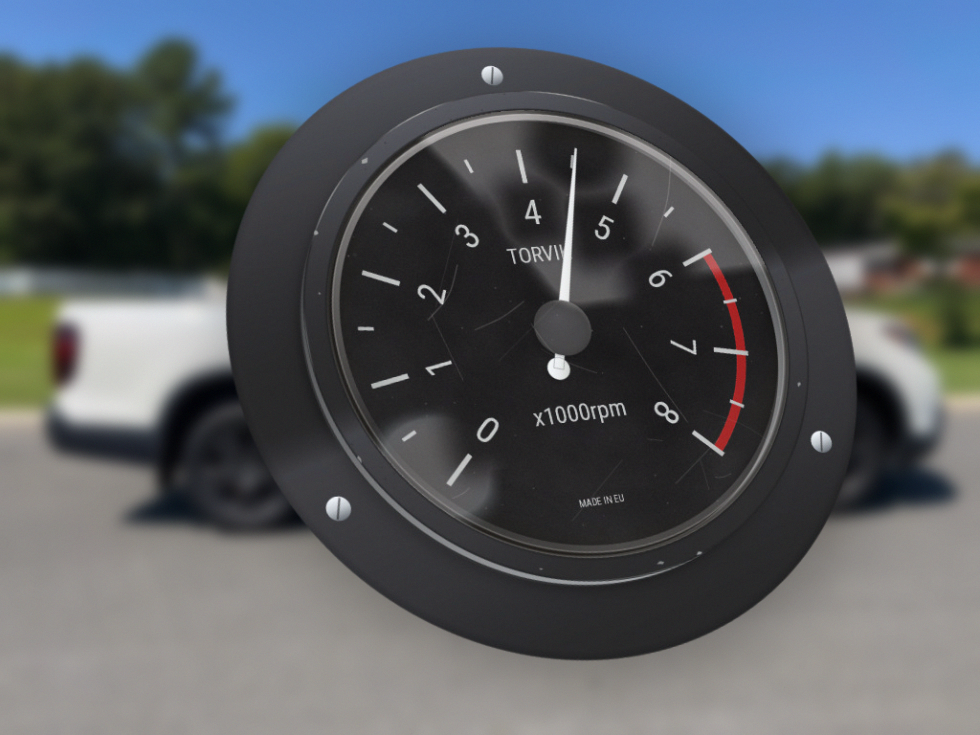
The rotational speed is 4500 rpm
